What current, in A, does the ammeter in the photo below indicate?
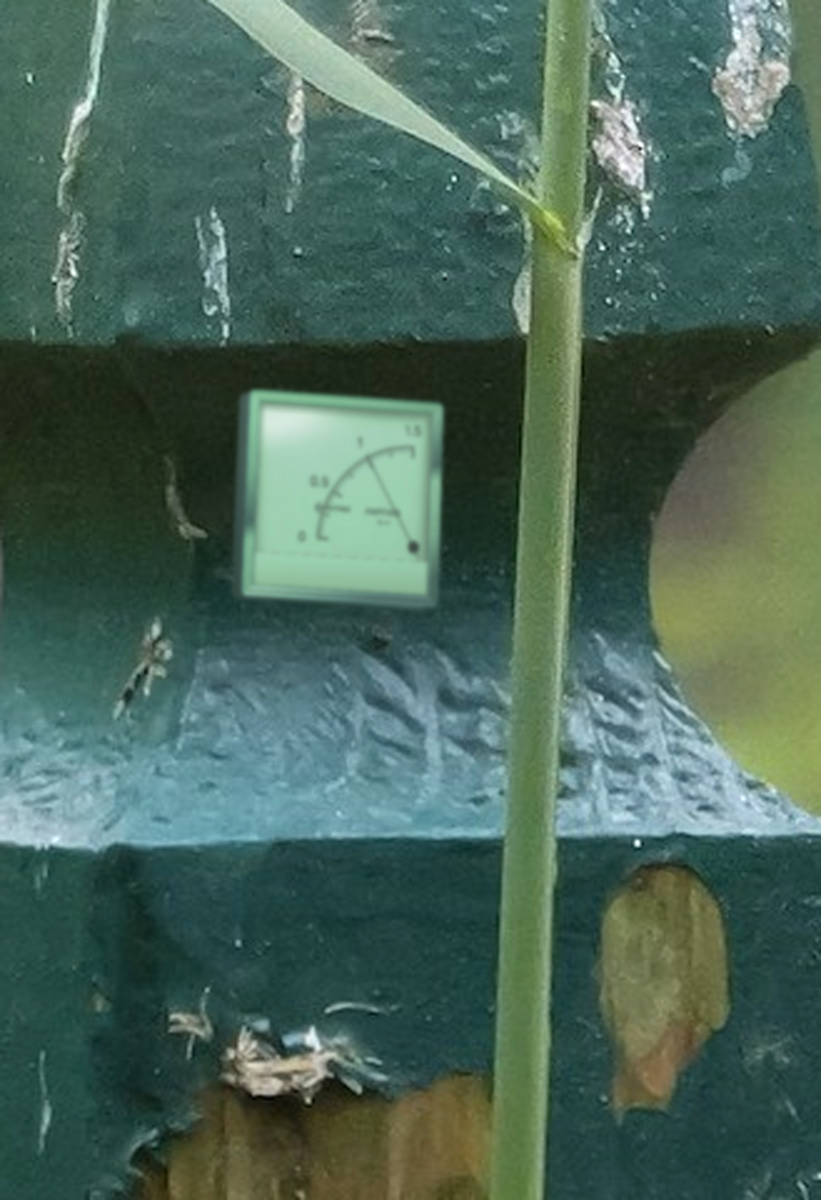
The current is 1 A
